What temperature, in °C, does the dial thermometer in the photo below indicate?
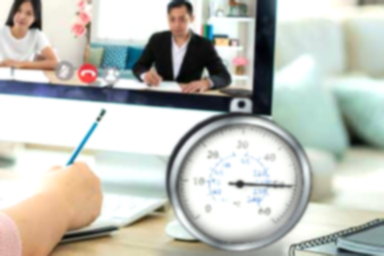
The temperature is 50 °C
